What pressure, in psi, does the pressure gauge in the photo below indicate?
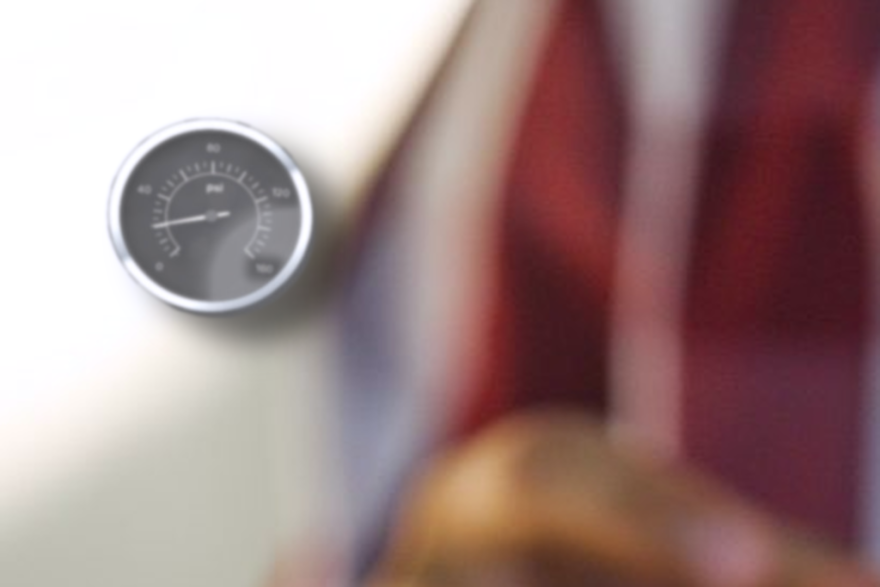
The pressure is 20 psi
